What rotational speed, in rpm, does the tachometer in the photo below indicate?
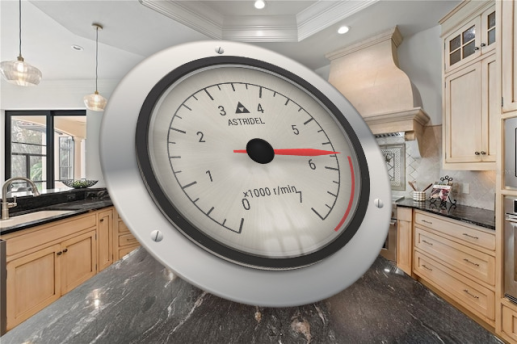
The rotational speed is 5750 rpm
